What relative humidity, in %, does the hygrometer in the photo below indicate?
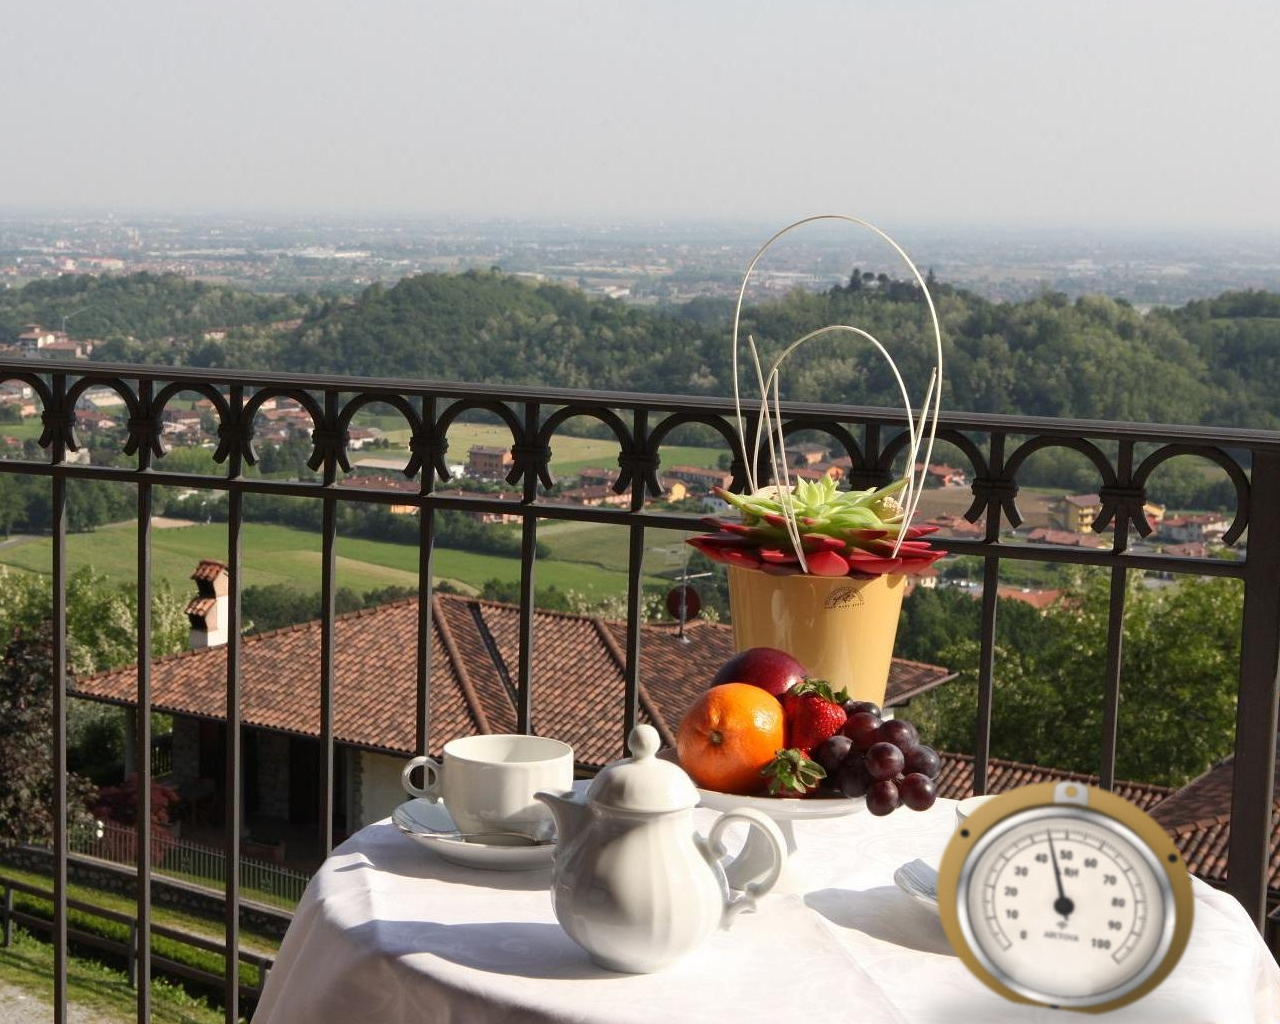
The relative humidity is 45 %
